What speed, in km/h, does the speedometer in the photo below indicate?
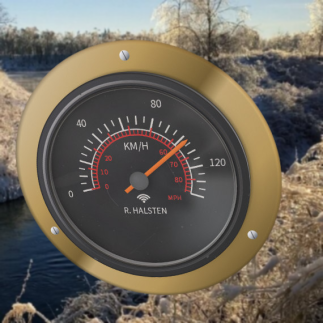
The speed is 102.5 km/h
